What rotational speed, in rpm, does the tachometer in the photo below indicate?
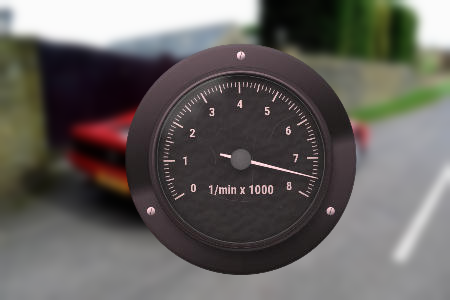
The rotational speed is 7500 rpm
